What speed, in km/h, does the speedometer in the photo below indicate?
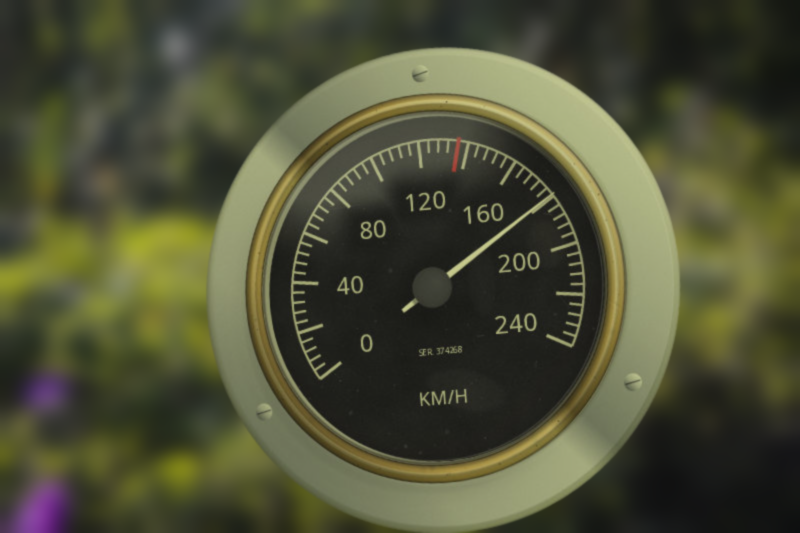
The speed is 180 km/h
